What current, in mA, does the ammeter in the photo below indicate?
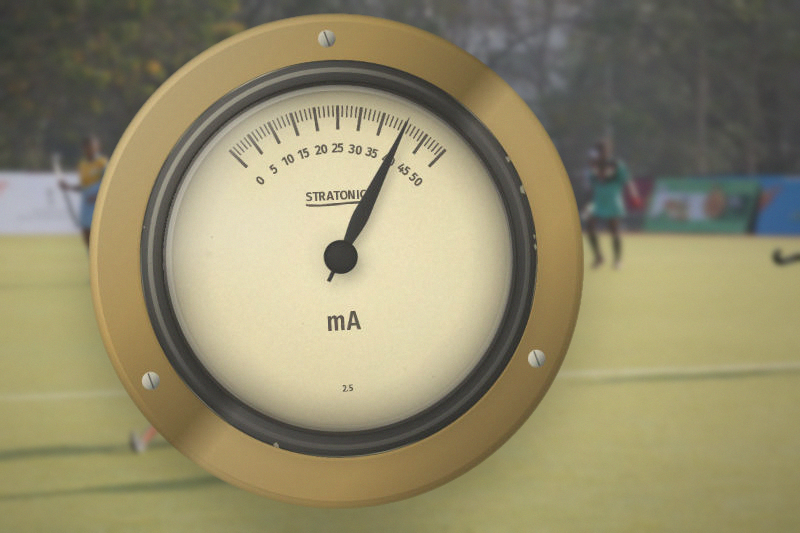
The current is 40 mA
